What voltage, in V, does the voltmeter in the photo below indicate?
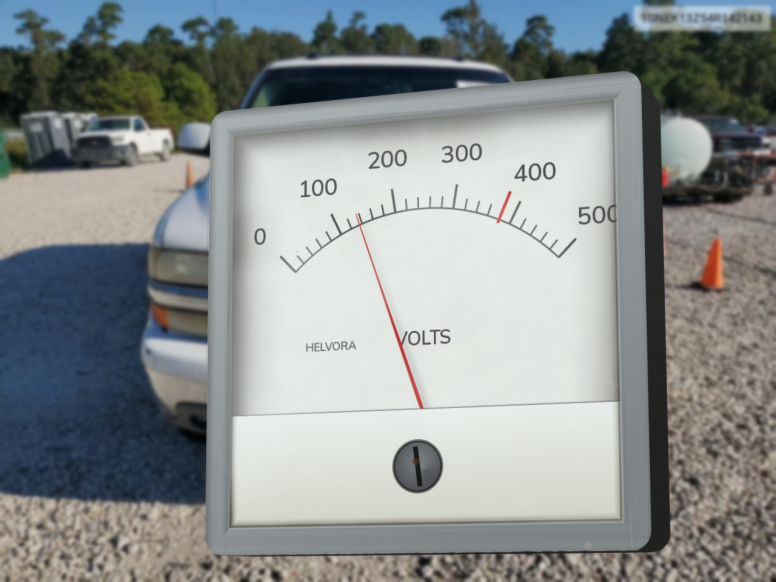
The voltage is 140 V
